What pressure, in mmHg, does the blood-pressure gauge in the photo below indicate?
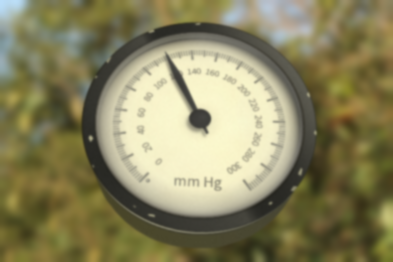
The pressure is 120 mmHg
